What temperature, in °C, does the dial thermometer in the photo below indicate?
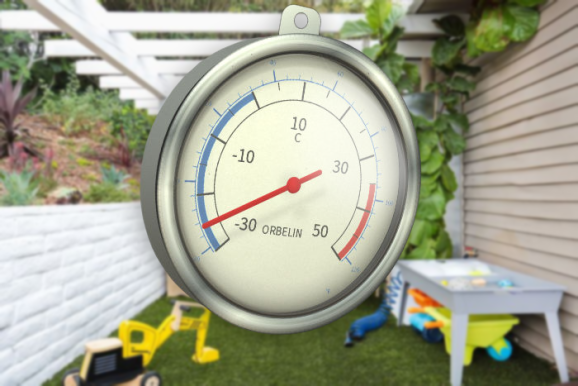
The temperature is -25 °C
